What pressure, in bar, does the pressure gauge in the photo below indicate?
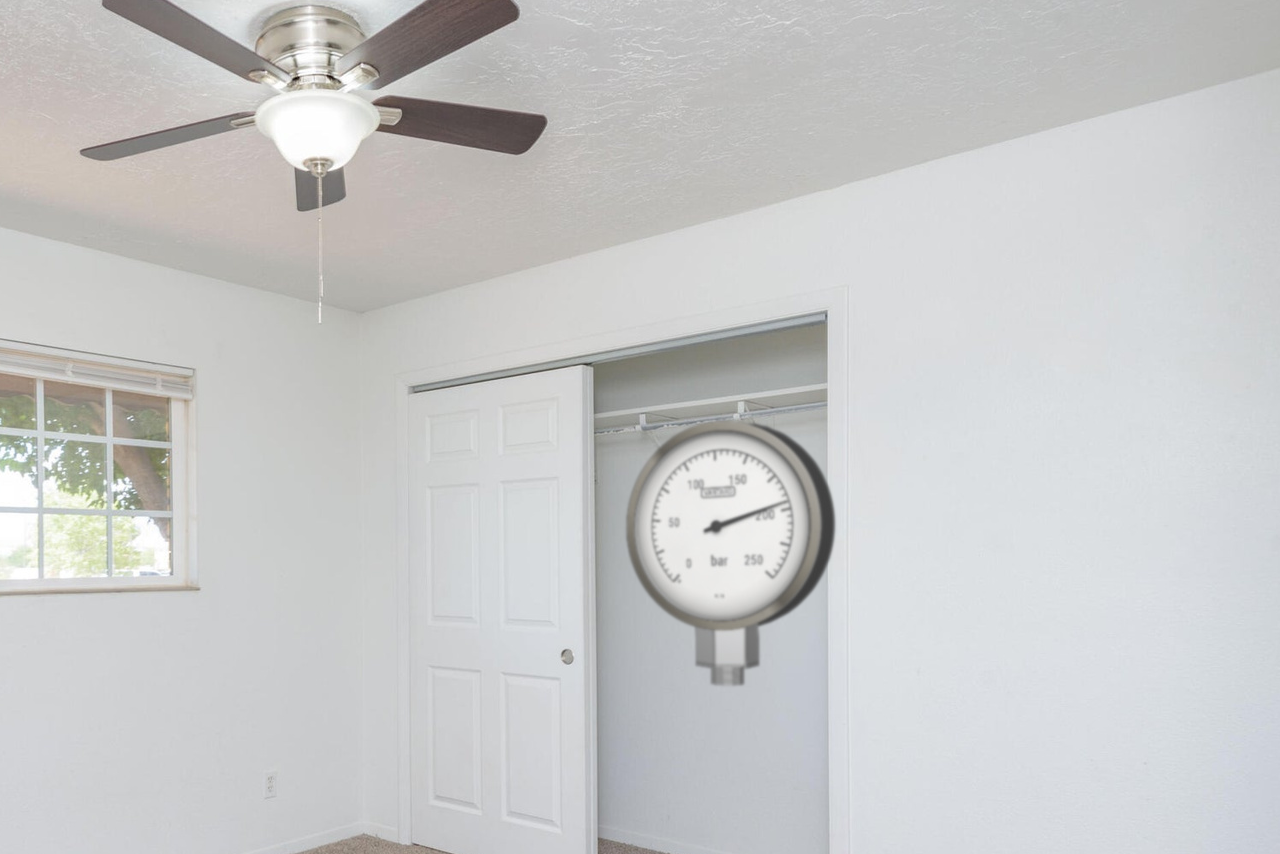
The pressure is 195 bar
